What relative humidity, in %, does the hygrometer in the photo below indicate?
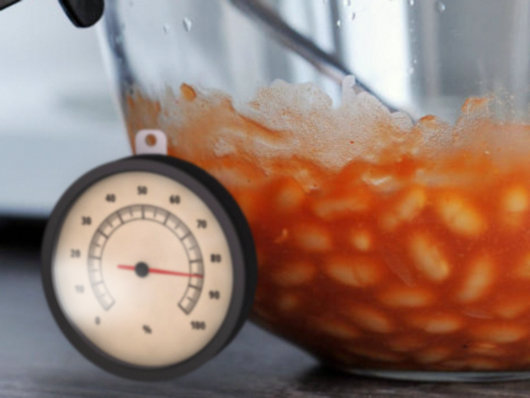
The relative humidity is 85 %
